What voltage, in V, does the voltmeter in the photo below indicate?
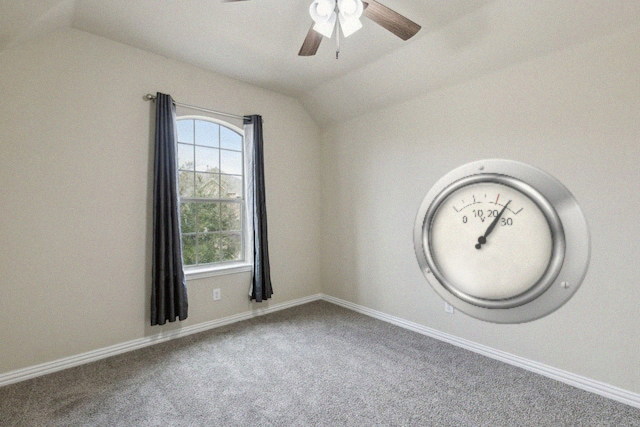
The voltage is 25 V
